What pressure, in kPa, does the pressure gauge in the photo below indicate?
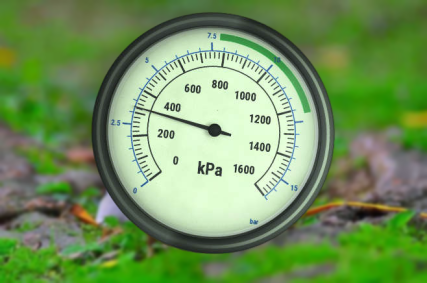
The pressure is 320 kPa
